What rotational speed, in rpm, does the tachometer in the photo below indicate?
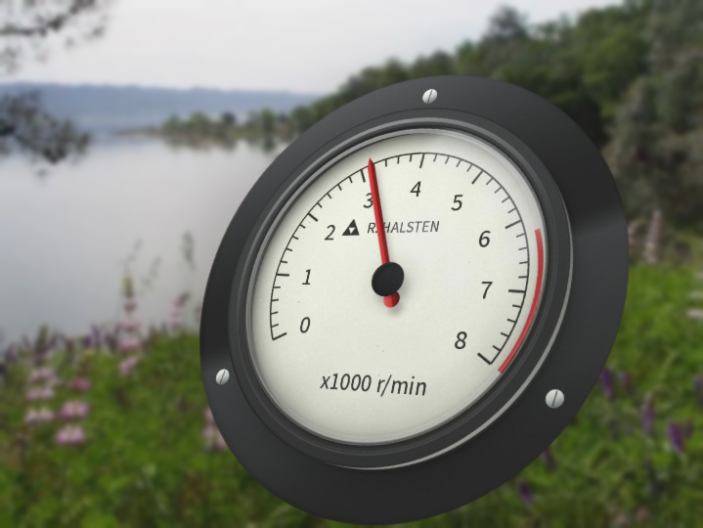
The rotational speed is 3200 rpm
